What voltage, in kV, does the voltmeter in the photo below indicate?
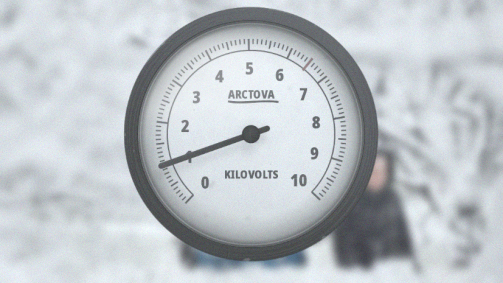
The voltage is 1 kV
